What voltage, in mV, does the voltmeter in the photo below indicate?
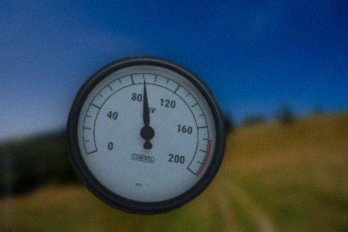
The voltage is 90 mV
